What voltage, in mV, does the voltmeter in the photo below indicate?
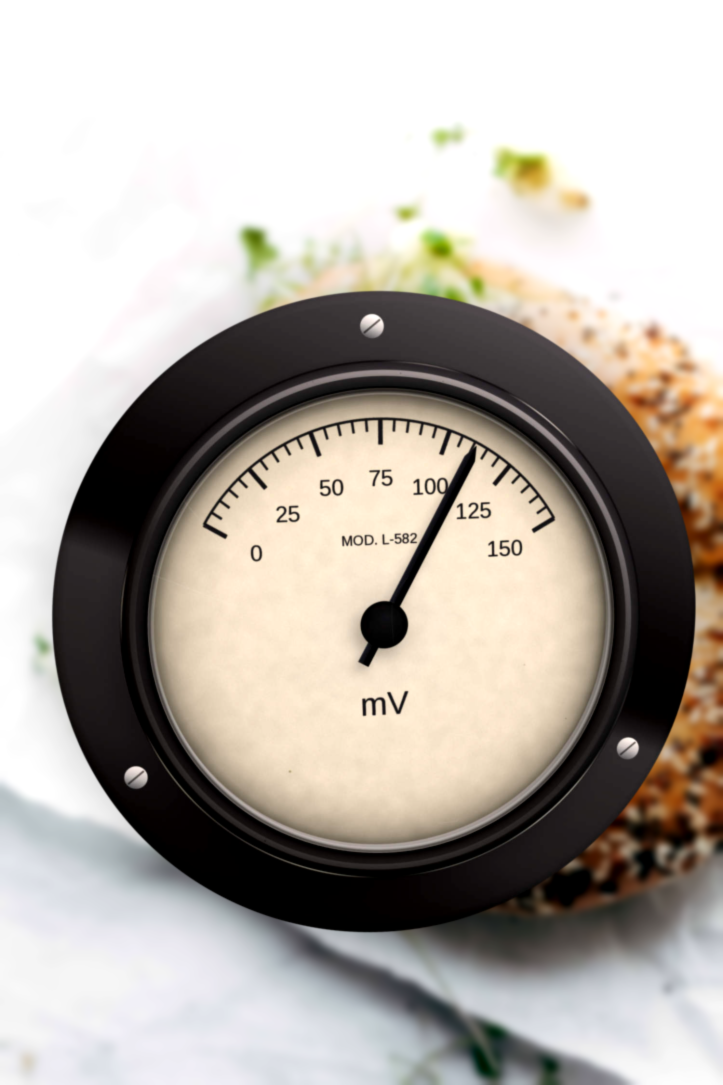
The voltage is 110 mV
